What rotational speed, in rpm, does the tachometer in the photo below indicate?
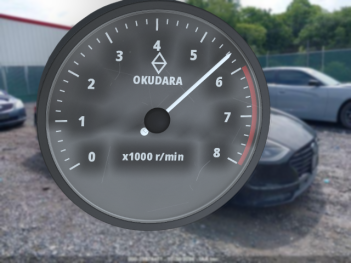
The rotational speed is 5600 rpm
